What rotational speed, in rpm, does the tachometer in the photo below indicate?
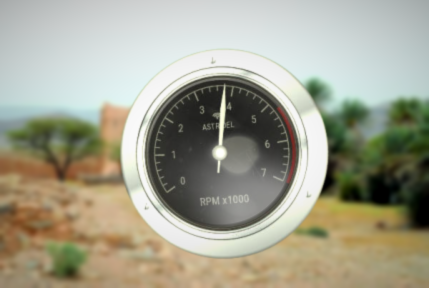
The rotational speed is 3800 rpm
